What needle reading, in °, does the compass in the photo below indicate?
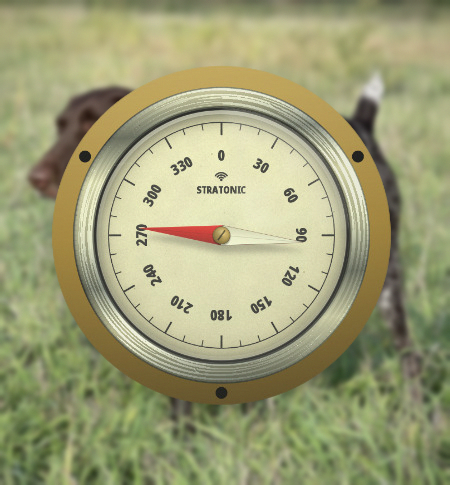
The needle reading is 275 °
